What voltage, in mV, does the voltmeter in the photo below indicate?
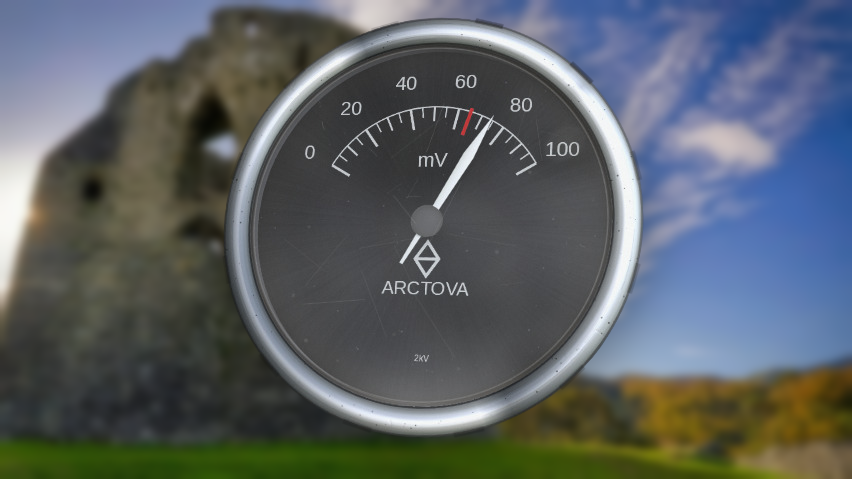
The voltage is 75 mV
